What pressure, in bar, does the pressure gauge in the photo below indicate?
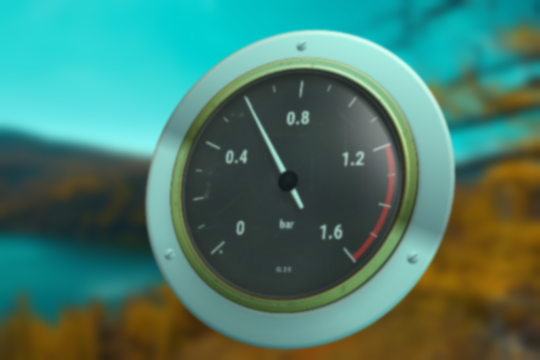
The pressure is 0.6 bar
